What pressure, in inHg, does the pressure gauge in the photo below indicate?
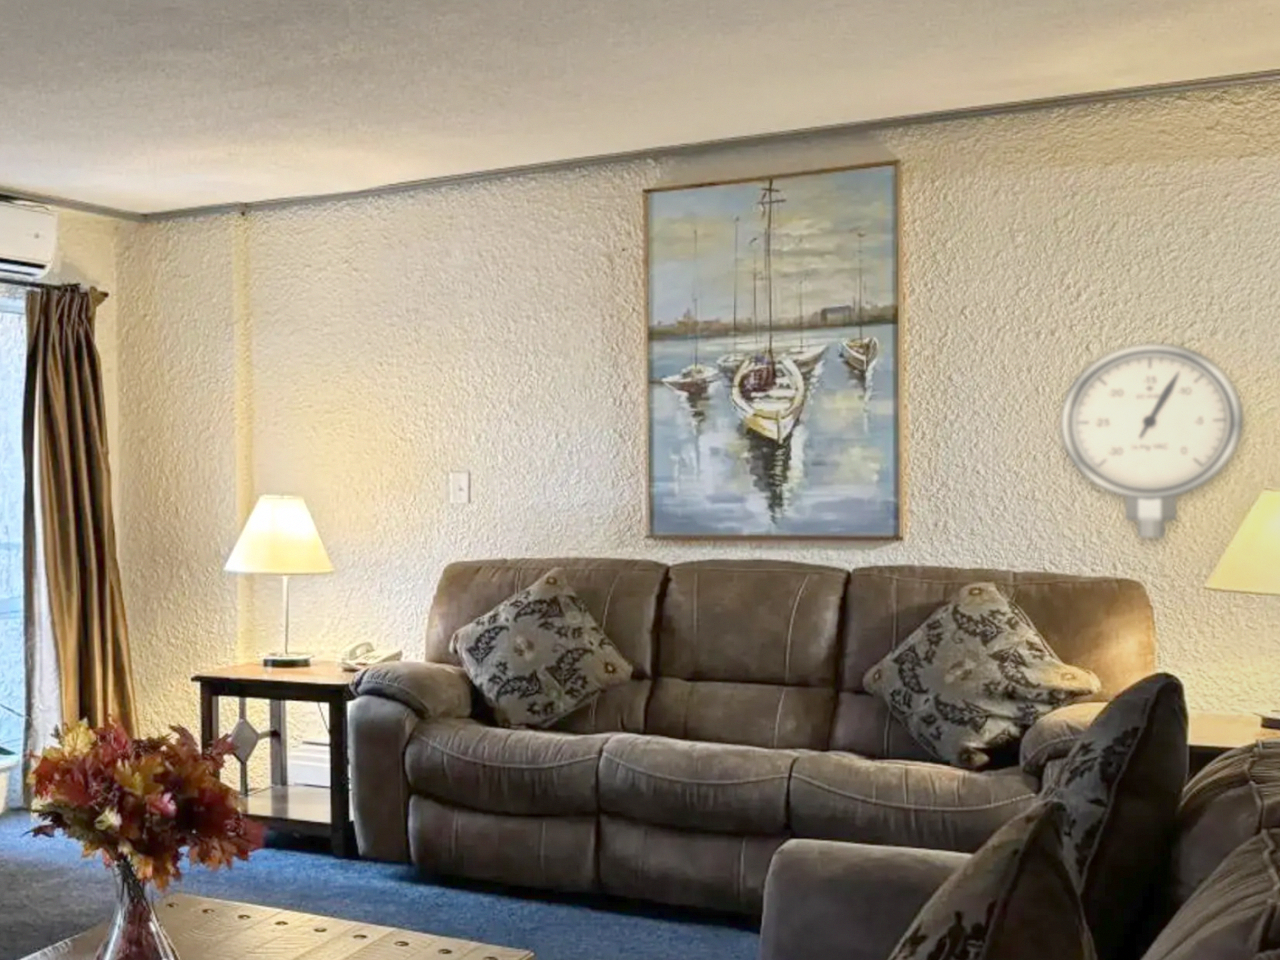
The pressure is -12 inHg
